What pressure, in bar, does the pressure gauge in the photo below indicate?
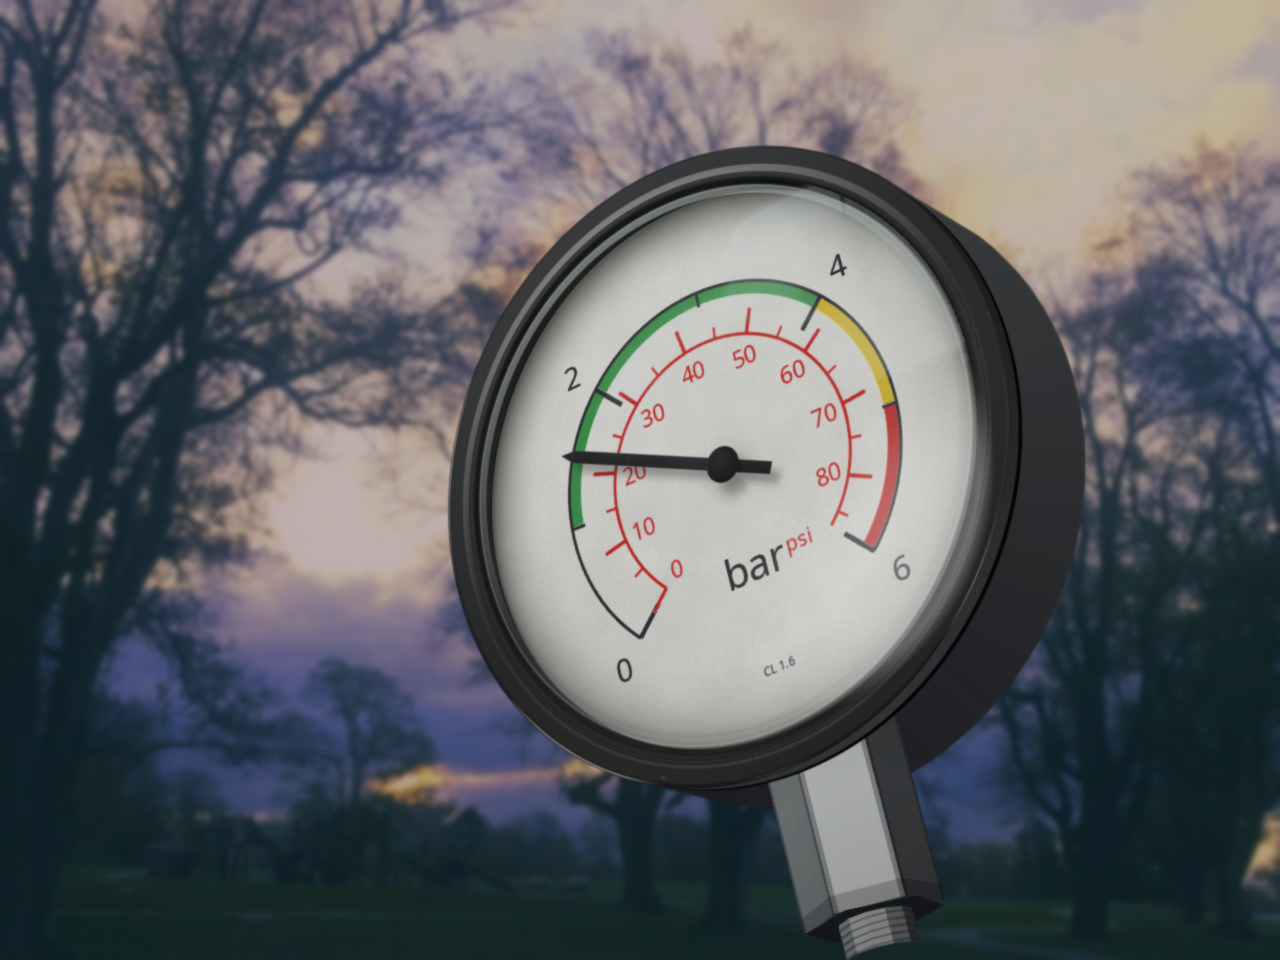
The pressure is 1.5 bar
